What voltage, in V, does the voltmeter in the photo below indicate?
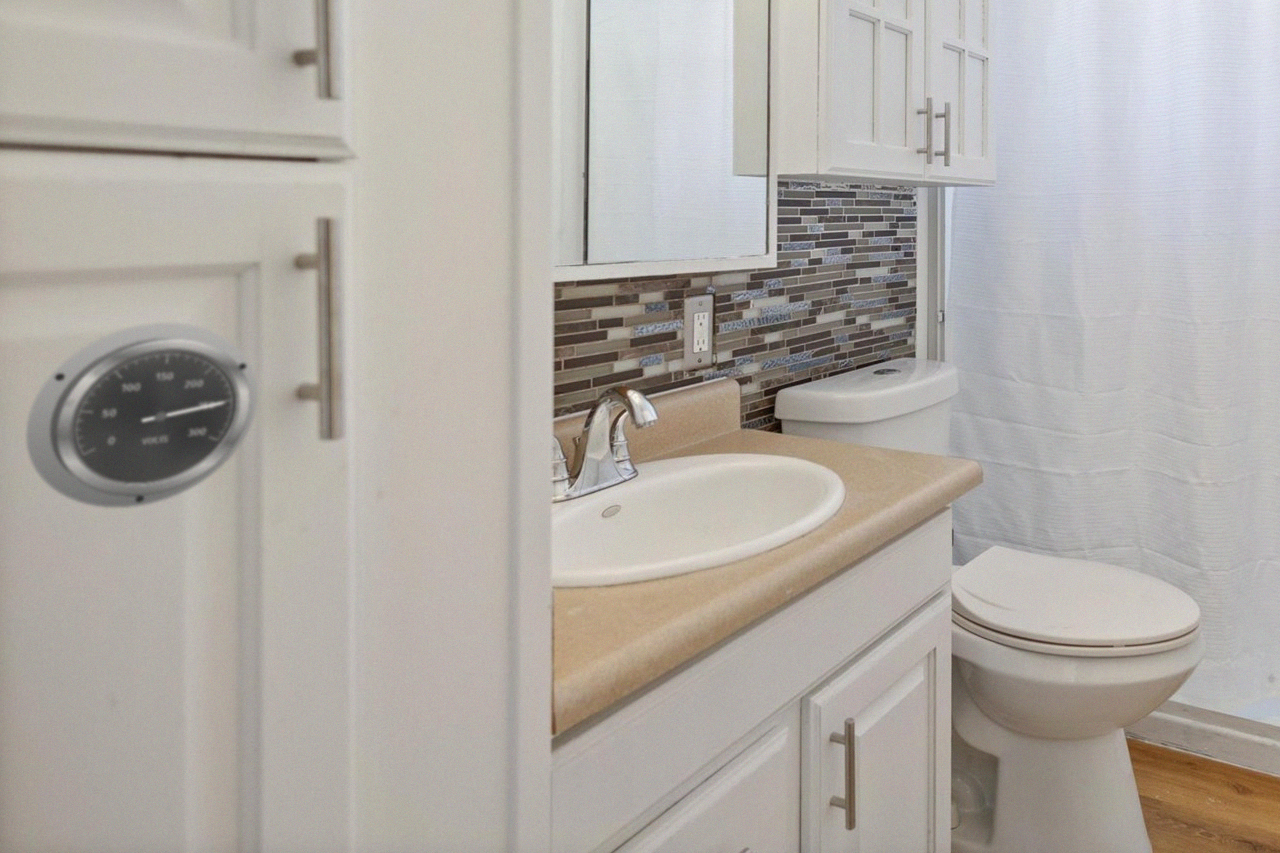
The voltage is 250 V
